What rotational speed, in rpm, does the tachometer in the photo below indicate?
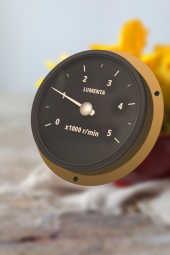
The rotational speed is 1000 rpm
